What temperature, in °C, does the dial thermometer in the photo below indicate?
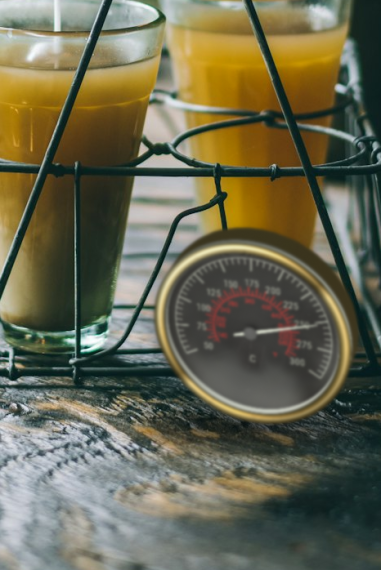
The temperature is 250 °C
